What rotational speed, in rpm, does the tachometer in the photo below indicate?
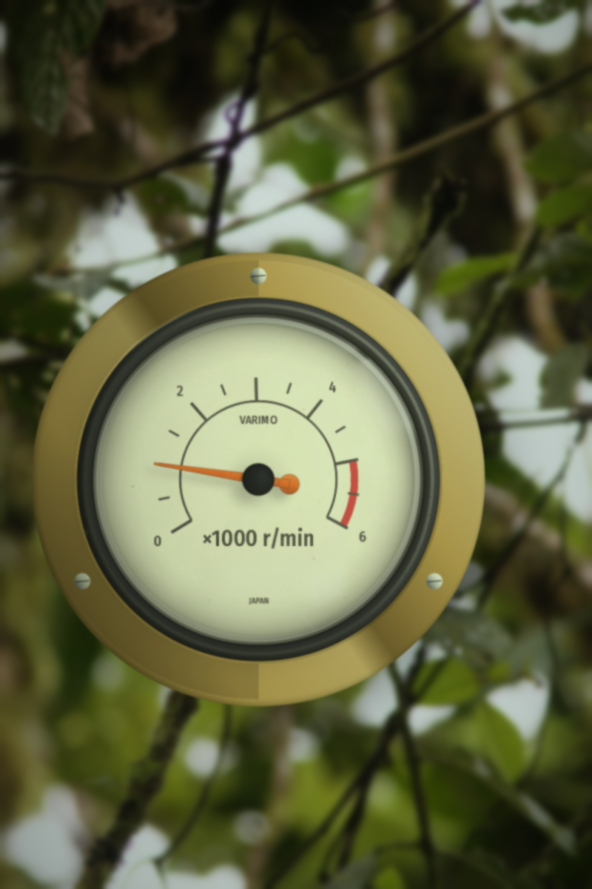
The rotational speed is 1000 rpm
